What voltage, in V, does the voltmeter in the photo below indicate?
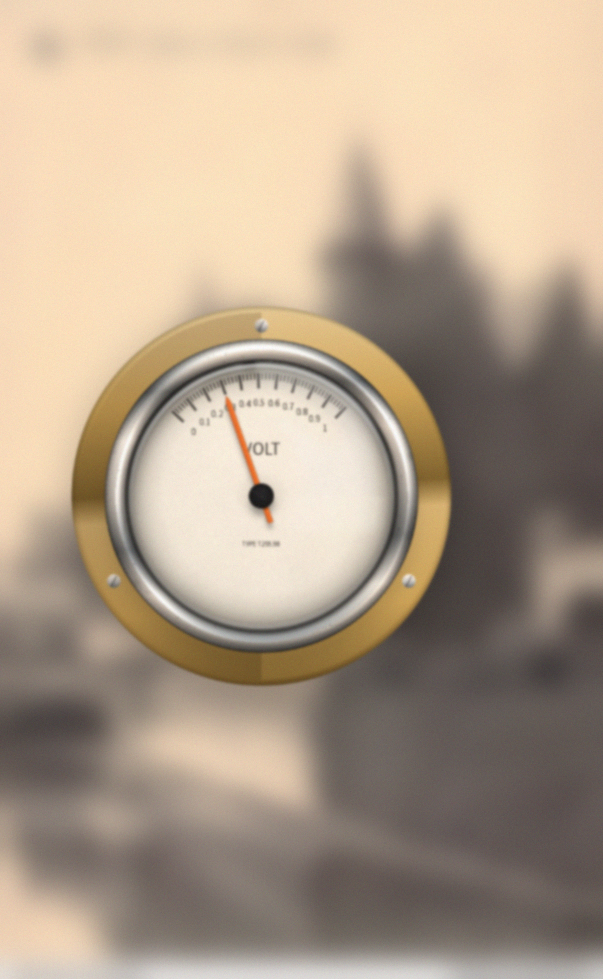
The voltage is 0.3 V
